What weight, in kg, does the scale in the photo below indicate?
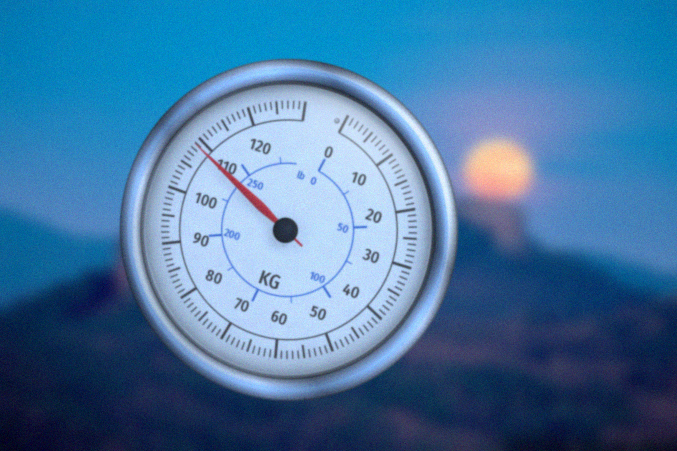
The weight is 109 kg
